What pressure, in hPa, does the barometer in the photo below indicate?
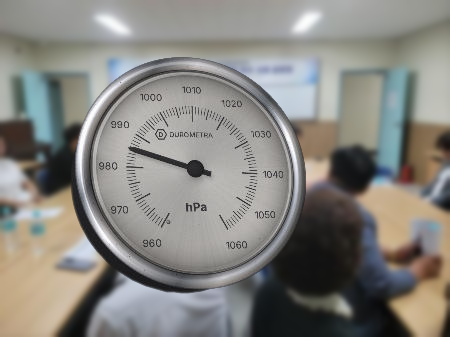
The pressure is 985 hPa
